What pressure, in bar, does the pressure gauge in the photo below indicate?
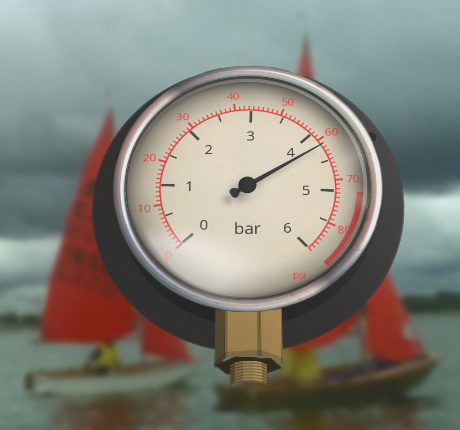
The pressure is 4.25 bar
